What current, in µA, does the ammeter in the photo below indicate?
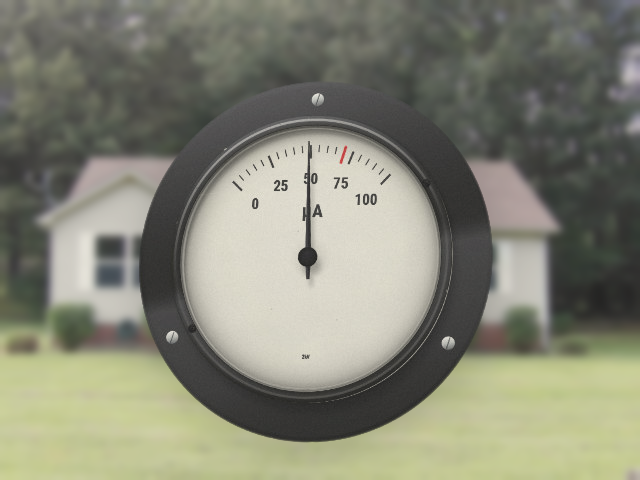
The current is 50 µA
